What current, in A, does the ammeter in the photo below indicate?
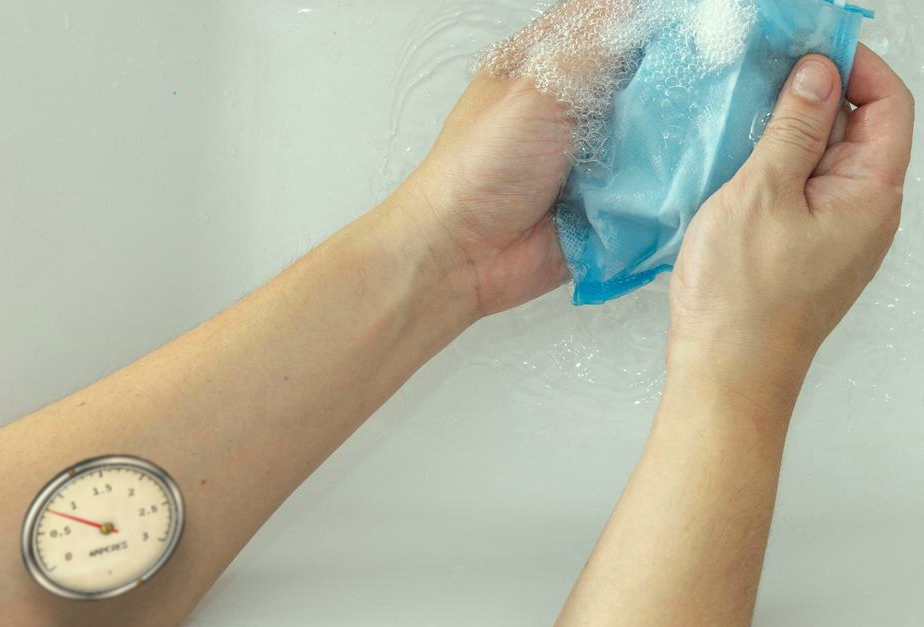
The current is 0.8 A
